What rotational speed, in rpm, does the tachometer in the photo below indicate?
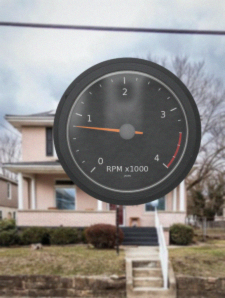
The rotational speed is 800 rpm
